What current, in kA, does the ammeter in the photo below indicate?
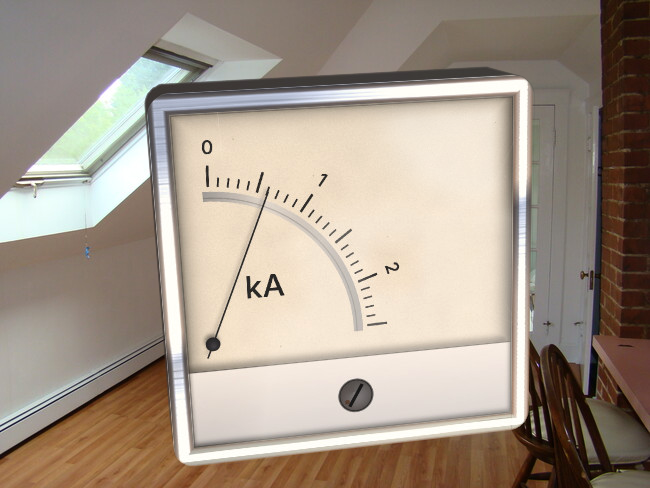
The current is 0.6 kA
